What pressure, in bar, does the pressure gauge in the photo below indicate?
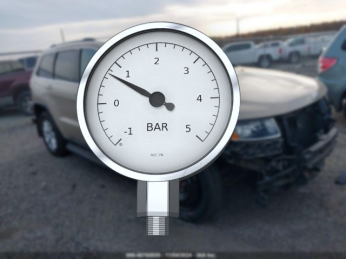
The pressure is 0.7 bar
